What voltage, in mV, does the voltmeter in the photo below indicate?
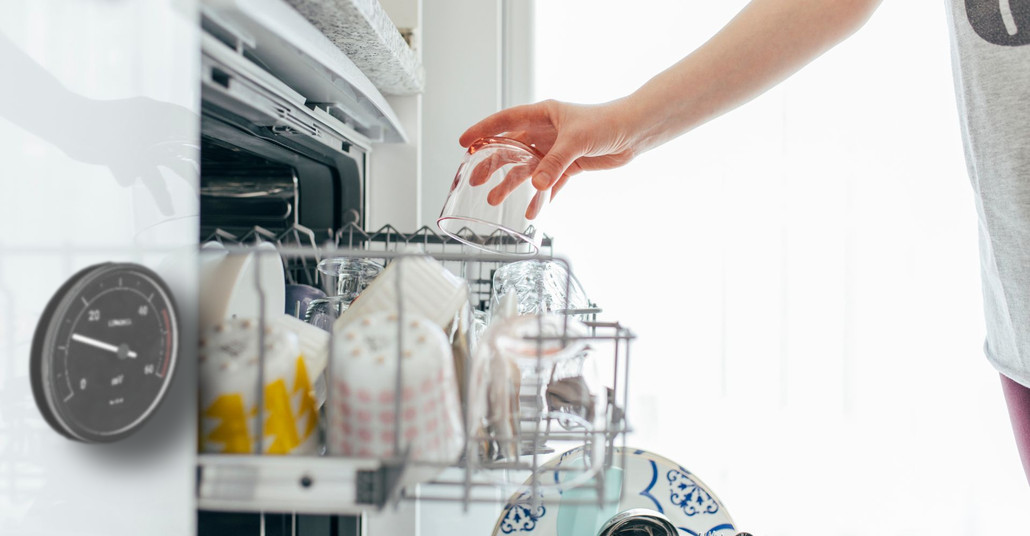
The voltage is 12.5 mV
